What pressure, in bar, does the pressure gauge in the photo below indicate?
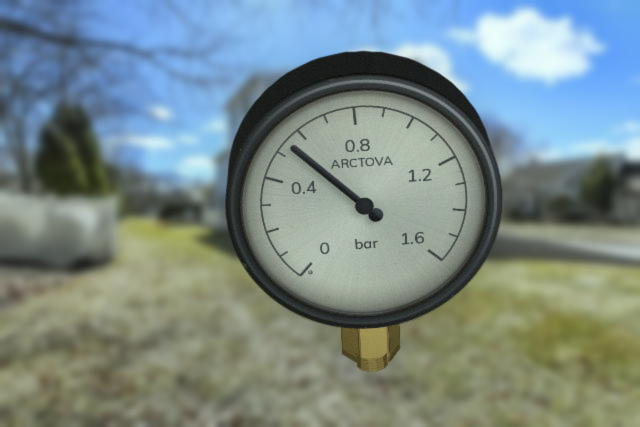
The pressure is 0.55 bar
